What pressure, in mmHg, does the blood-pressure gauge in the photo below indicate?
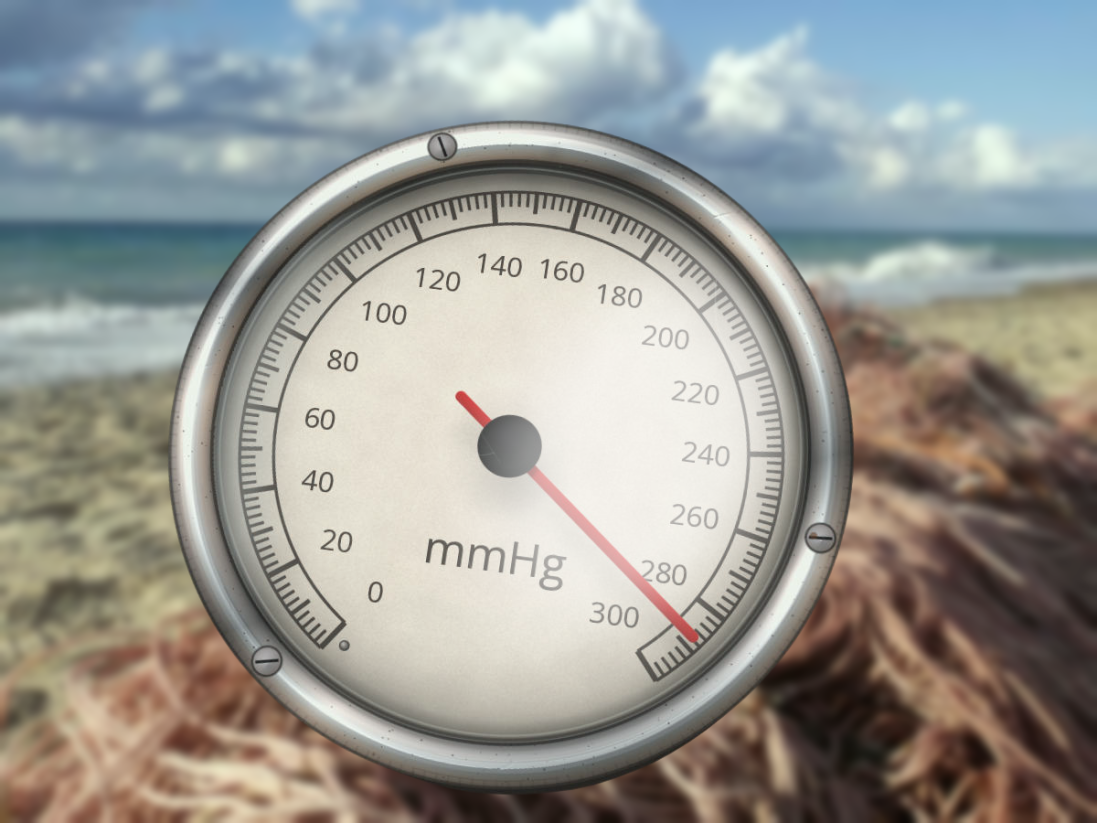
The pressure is 288 mmHg
